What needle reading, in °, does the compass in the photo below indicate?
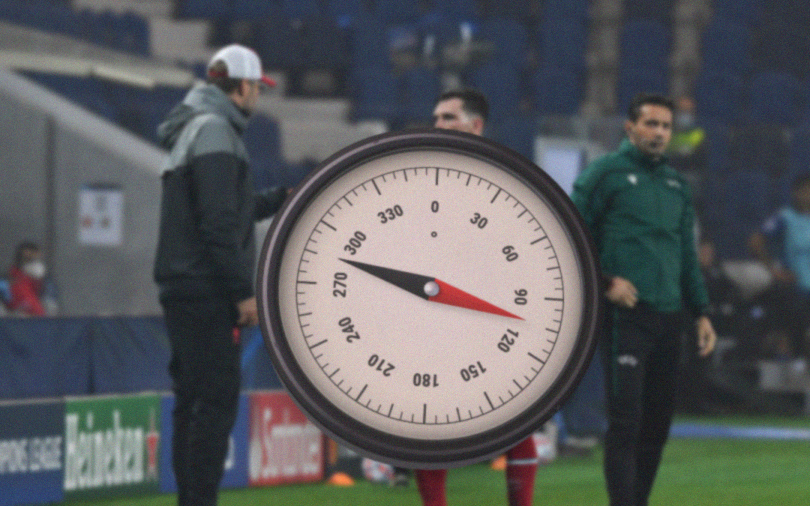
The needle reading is 105 °
